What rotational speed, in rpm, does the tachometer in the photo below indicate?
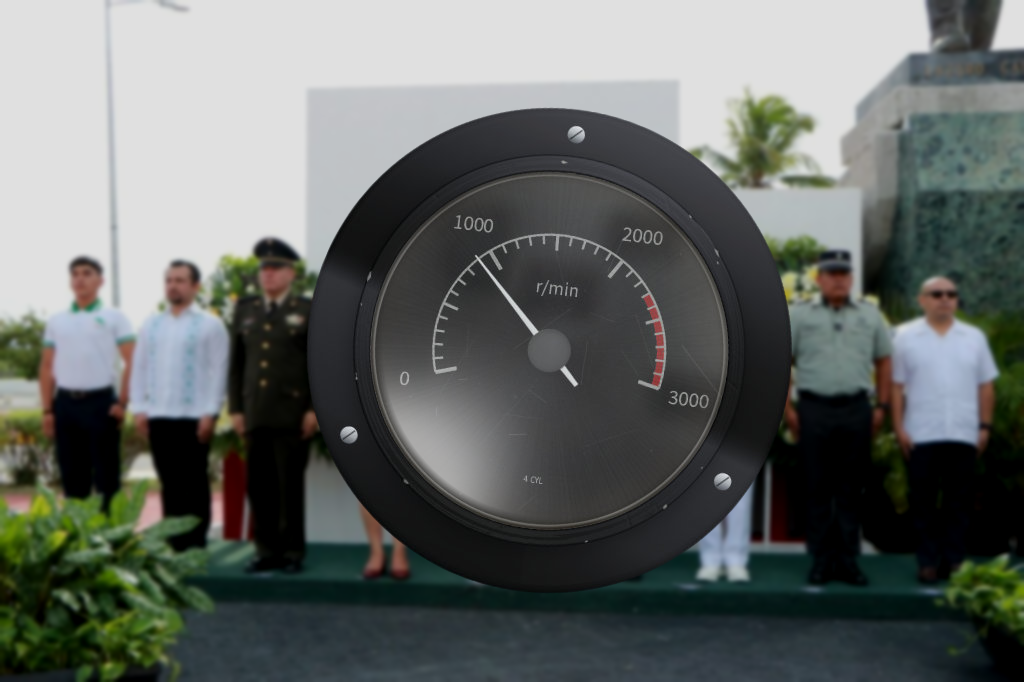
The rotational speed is 900 rpm
